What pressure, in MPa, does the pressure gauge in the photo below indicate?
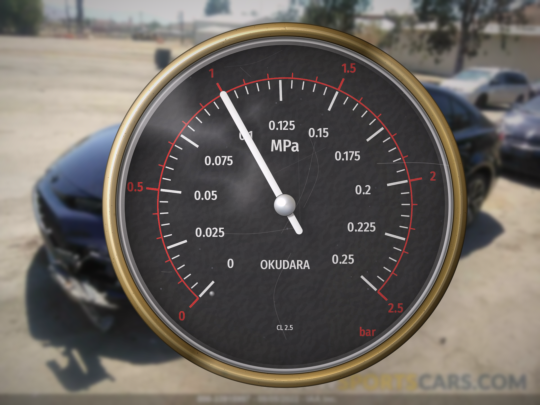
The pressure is 0.1 MPa
